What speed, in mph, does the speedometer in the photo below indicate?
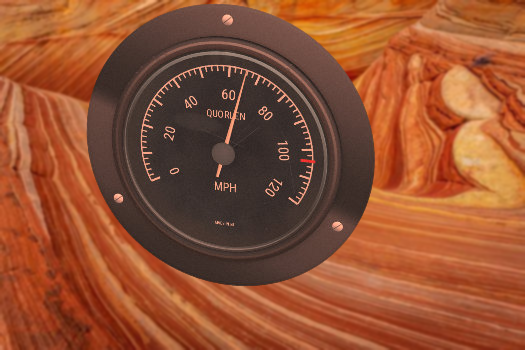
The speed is 66 mph
